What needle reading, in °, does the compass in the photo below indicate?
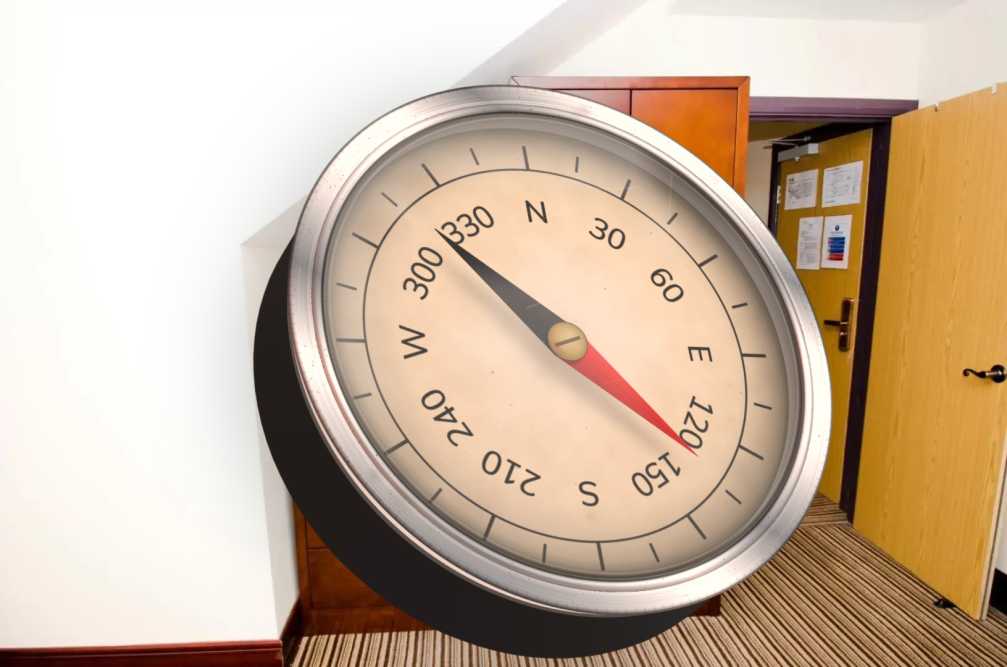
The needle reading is 135 °
